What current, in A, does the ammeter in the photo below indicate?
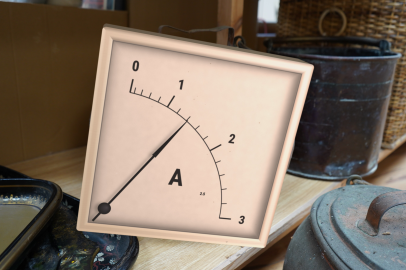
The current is 1.4 A
